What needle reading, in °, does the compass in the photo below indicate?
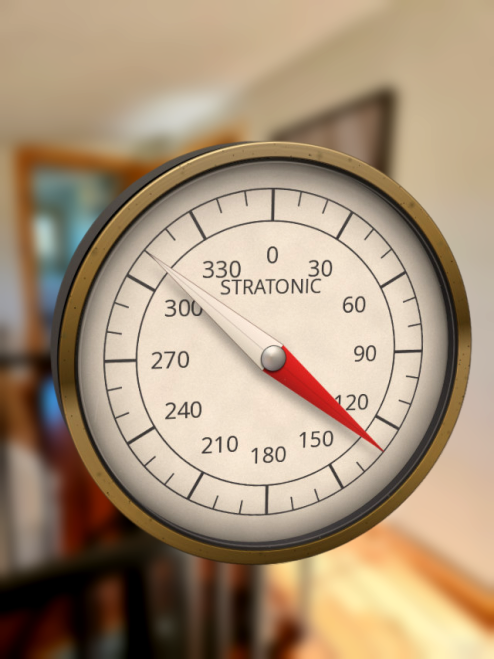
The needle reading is 130 °
